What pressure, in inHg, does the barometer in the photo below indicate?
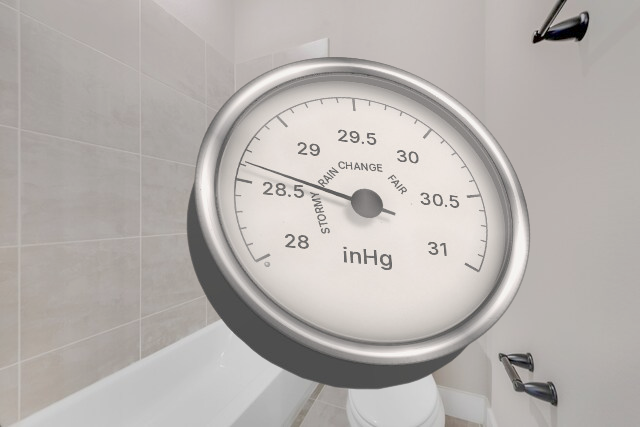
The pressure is 28.6 inHg
